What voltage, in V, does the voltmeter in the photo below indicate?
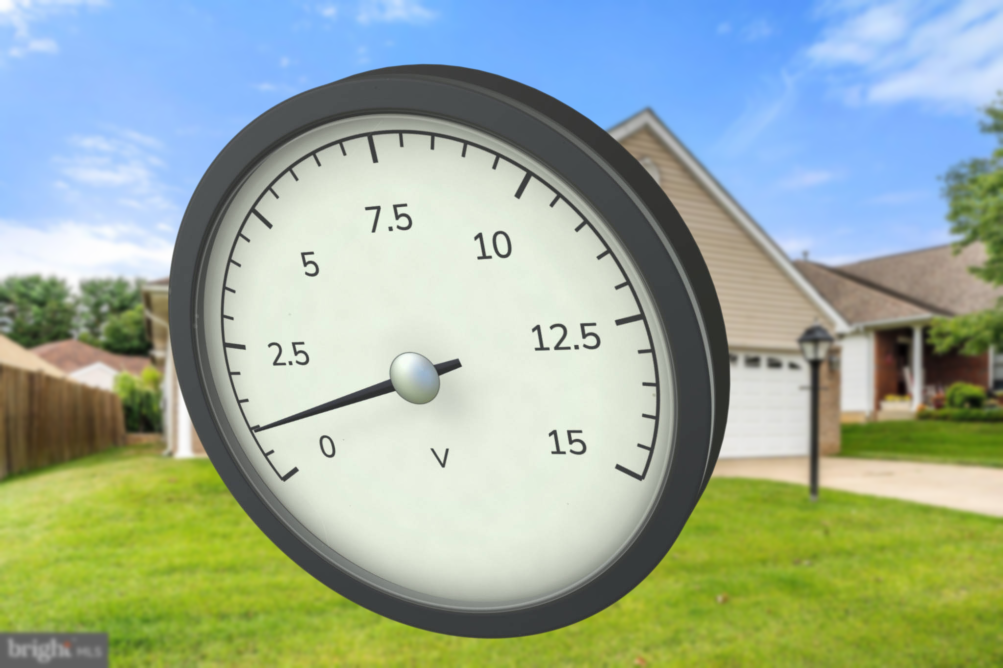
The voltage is 1 V
